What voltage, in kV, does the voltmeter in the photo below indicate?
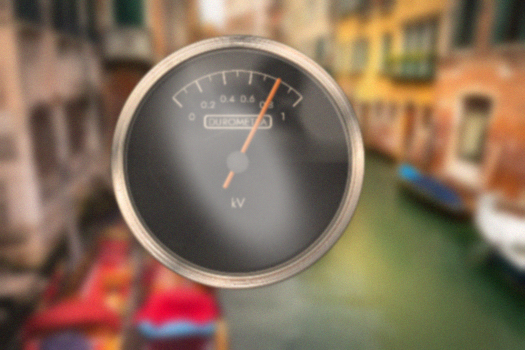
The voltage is 0.8 kV
